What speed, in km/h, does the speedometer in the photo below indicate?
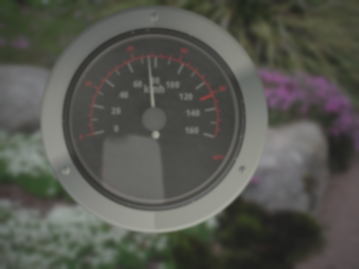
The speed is 75 km/h
